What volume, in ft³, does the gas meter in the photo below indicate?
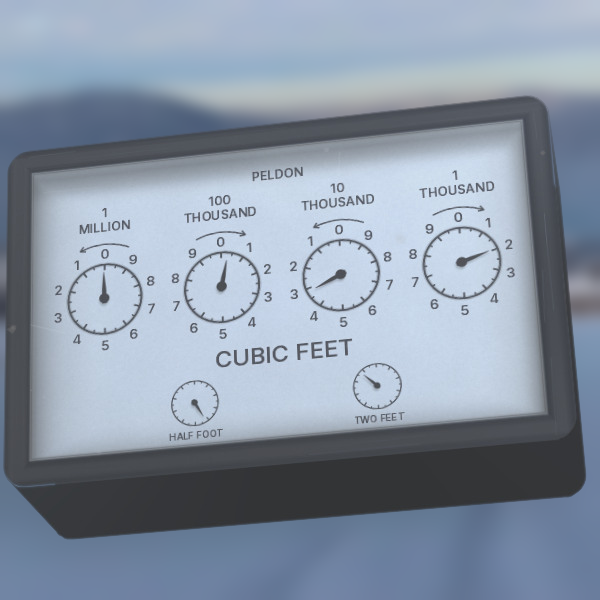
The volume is 3200 ft³
